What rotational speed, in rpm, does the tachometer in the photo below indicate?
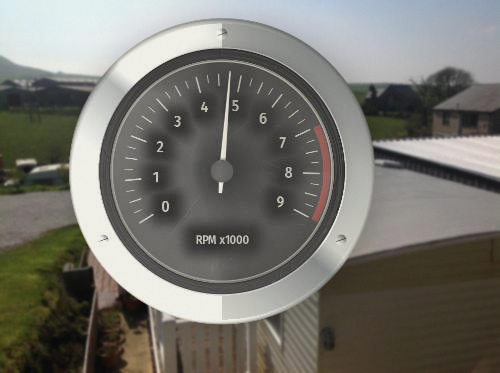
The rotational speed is 4750 rpm
